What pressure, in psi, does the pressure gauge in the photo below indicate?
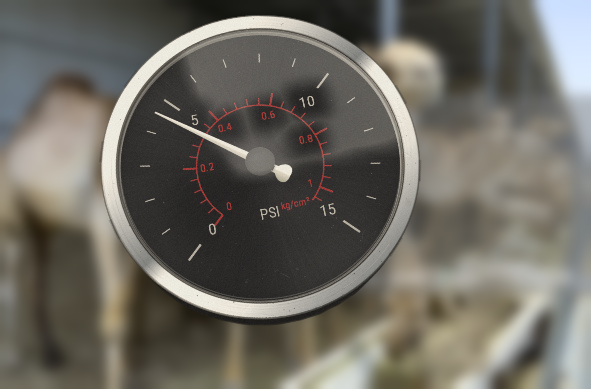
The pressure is 4.5 psi
